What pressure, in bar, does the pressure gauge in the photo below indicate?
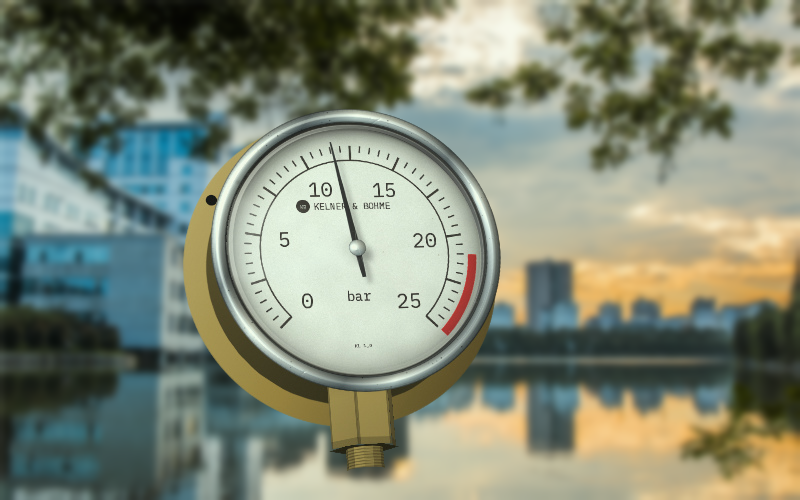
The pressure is 11.5 bar
